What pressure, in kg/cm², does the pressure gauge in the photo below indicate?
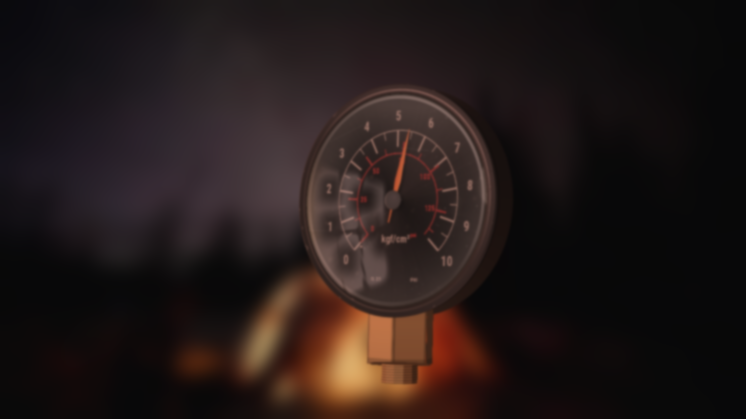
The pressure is 5.5 kg/cm²
